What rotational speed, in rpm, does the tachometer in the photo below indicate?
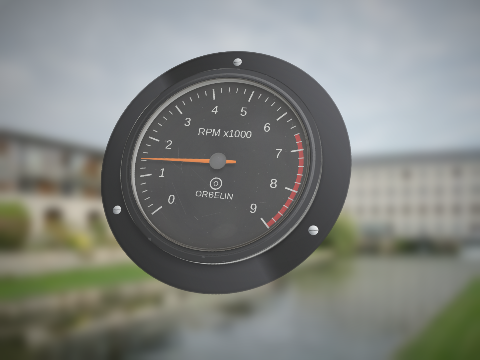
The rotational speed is 1400 rpm
